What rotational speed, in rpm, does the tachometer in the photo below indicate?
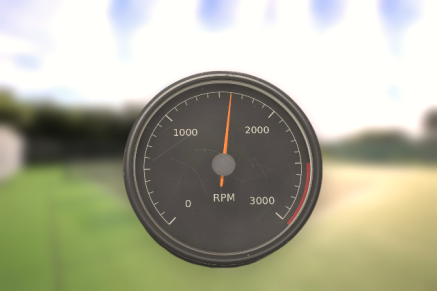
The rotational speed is 1600 rpm
